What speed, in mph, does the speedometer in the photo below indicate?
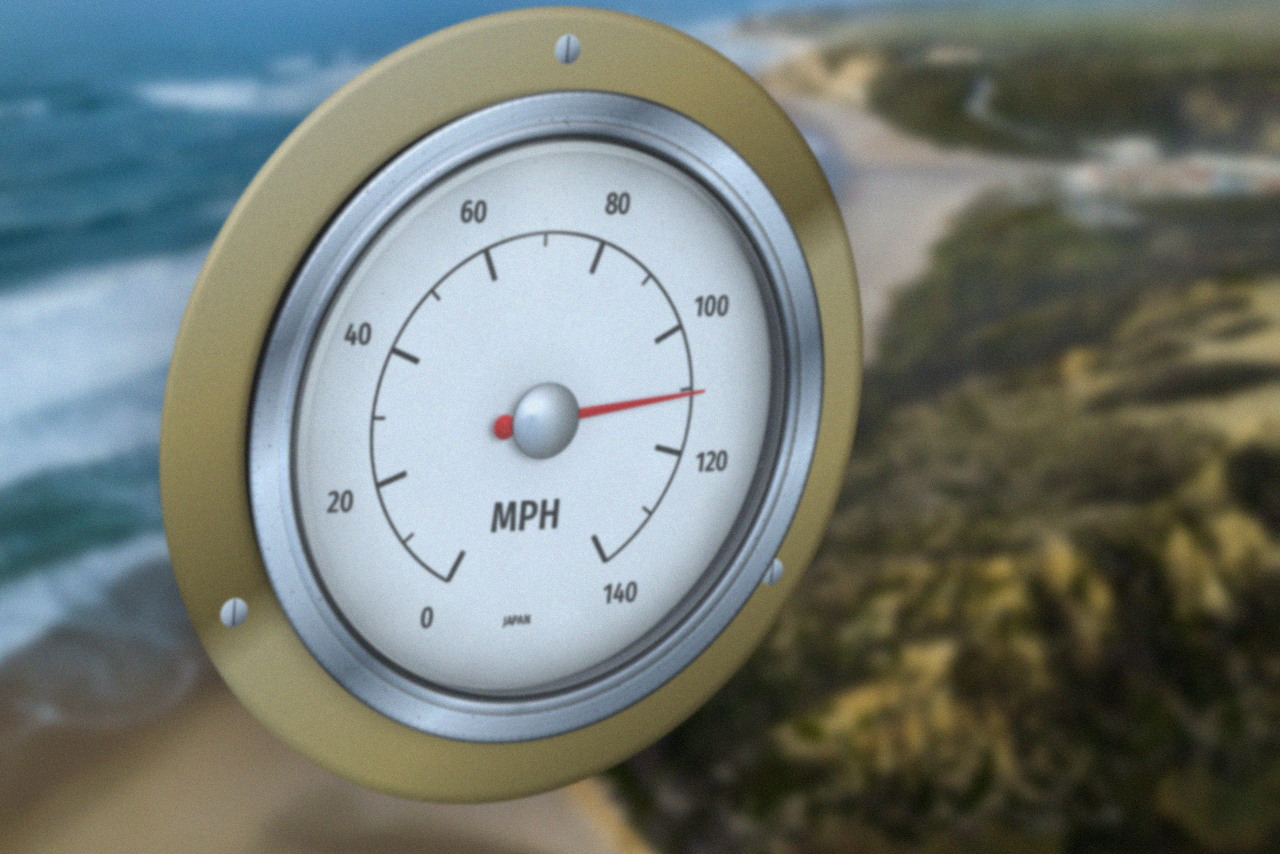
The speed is 110 mph
